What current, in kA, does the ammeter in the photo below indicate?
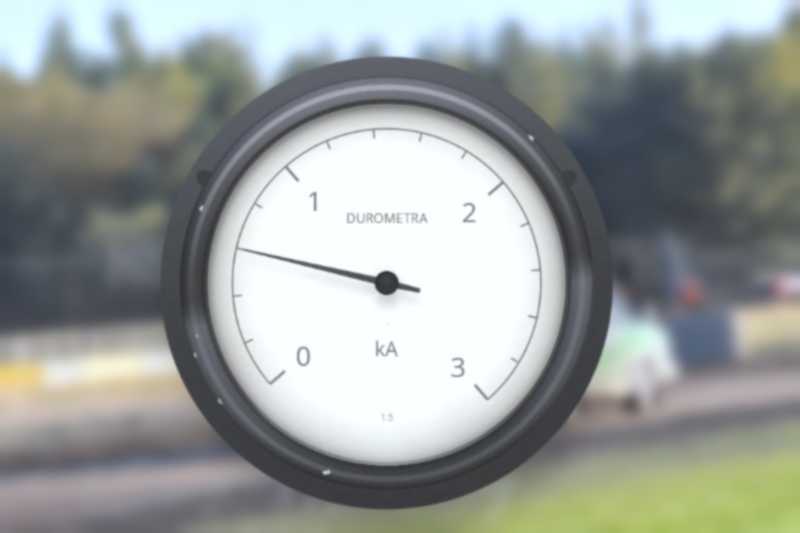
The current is 0.6 kA
